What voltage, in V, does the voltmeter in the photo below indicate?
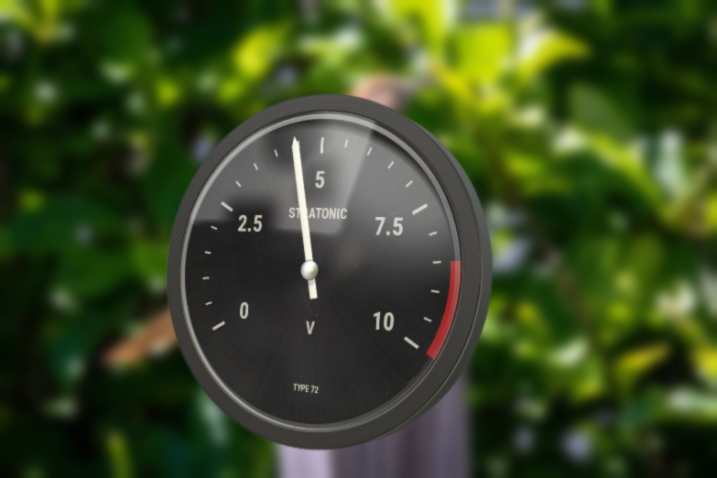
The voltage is 4.5 V
